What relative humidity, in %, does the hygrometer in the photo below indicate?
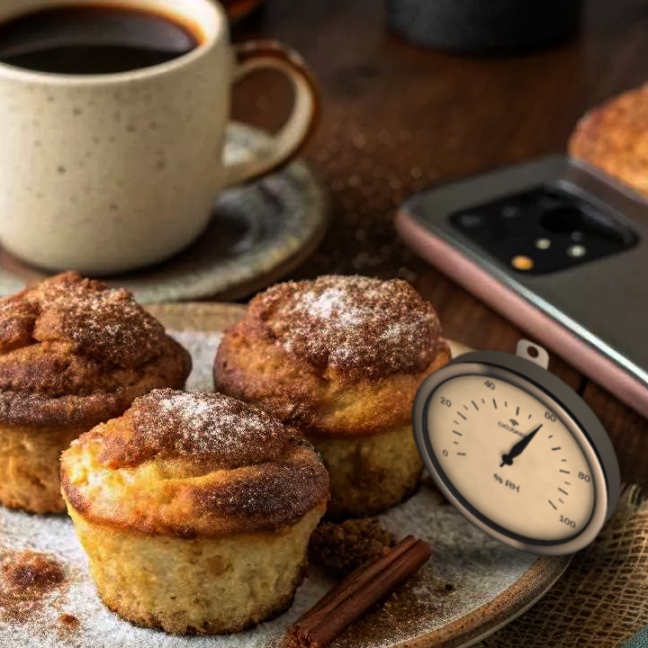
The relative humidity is 60 %
